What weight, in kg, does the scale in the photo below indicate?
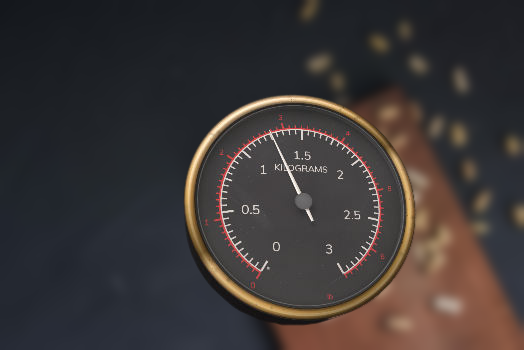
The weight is 1.25 kg
